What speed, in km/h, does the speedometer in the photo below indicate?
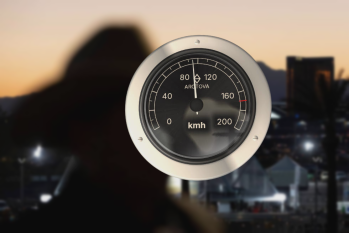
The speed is 95 km/h
